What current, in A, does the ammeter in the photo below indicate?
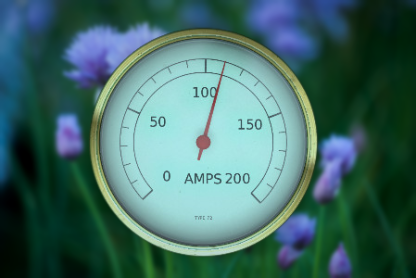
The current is 110 A
